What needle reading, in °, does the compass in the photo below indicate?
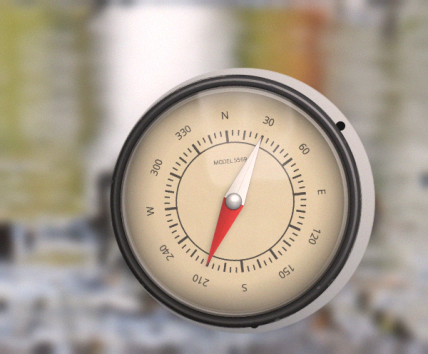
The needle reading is 210 °
